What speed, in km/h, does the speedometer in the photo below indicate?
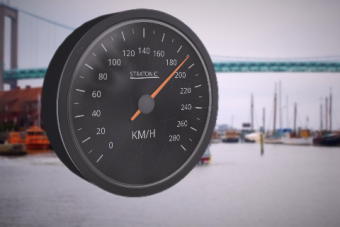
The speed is 190 km/h
